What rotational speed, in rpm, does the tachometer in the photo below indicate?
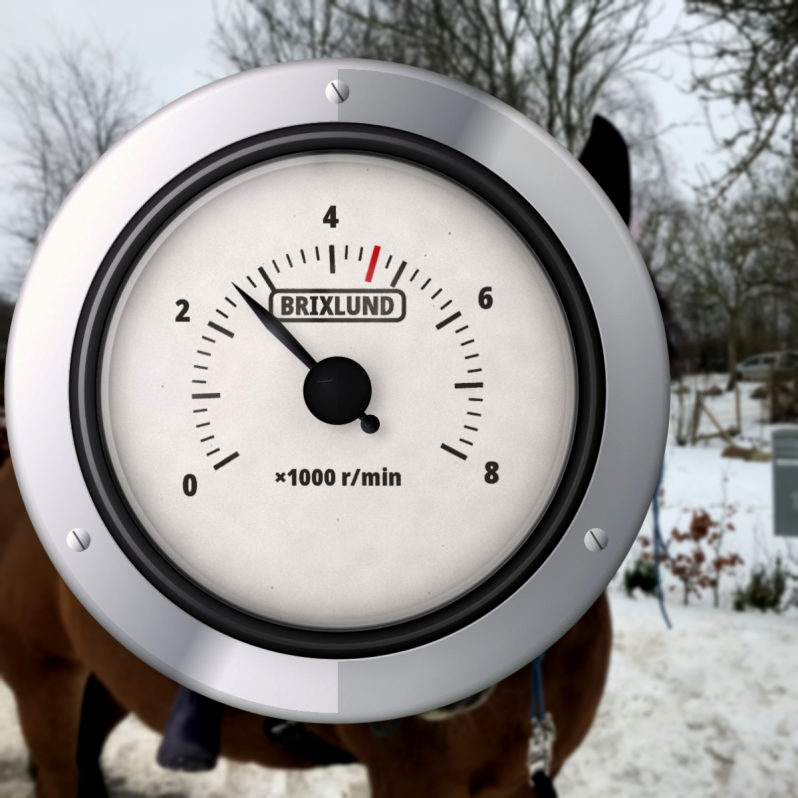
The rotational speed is 2600 rpm
